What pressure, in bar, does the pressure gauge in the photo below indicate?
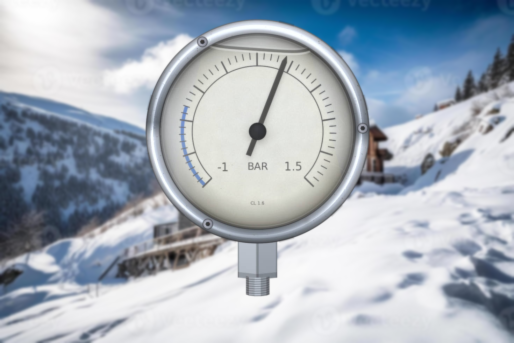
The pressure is 0.45 bar
